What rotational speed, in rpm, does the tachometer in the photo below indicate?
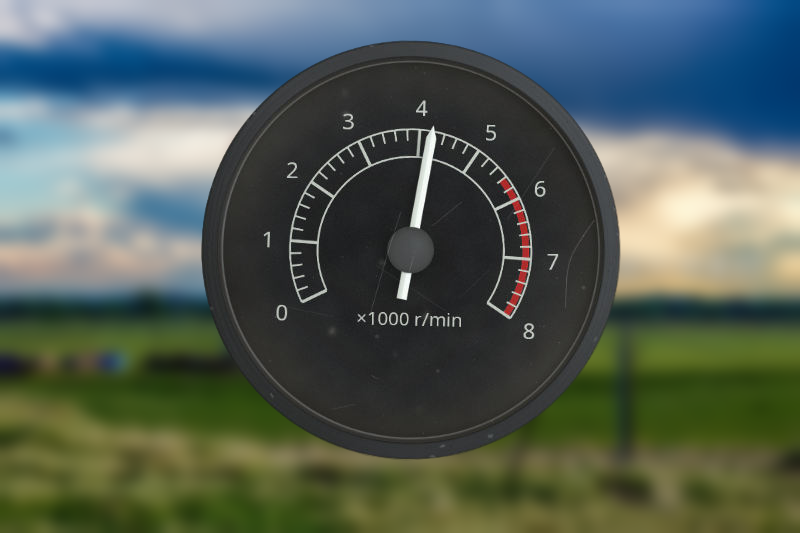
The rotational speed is 4200 rpm
